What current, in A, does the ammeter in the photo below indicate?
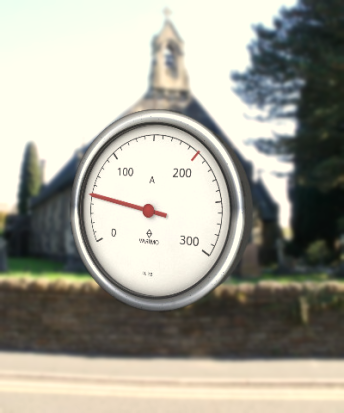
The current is 50 A
